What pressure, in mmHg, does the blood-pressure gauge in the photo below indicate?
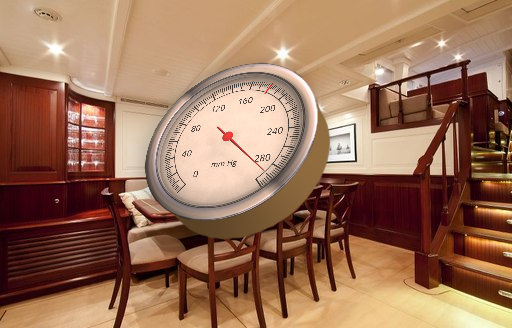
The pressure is 290 mmHg
